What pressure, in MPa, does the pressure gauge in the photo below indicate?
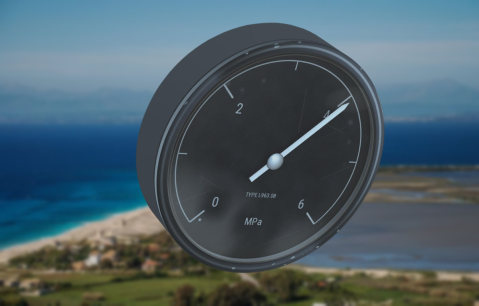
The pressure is 4 MPa
